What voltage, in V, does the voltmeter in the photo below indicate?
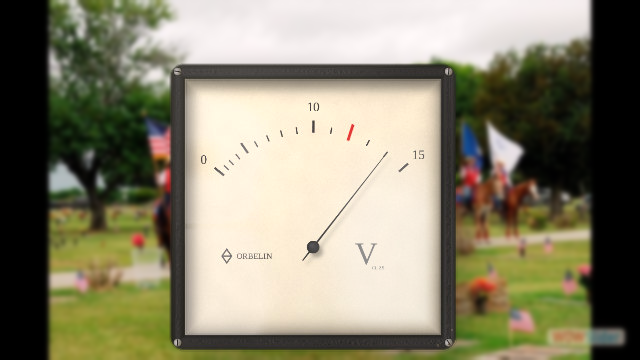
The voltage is 14 V
